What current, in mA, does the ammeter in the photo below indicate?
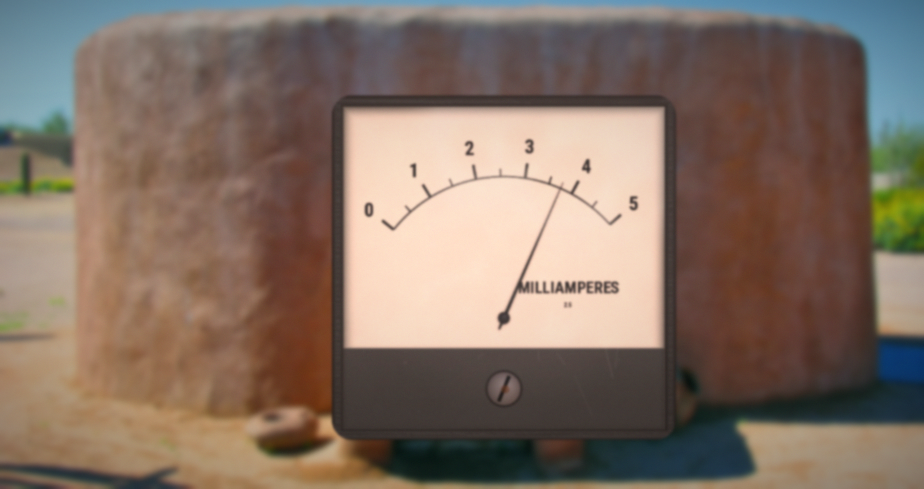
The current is 3.75 mA
